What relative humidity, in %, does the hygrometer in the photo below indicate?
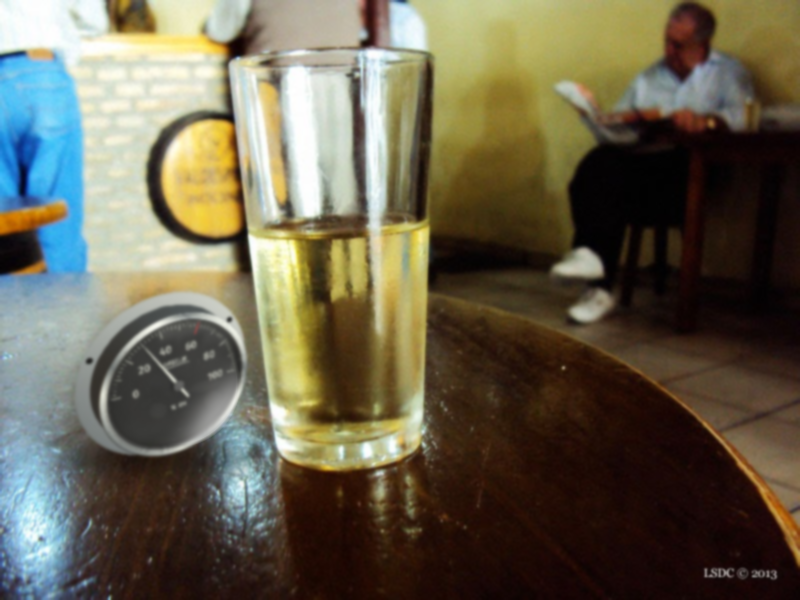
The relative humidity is 30 %
